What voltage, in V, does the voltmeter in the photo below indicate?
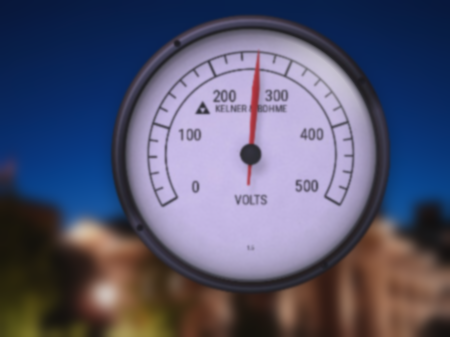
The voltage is 260 V
